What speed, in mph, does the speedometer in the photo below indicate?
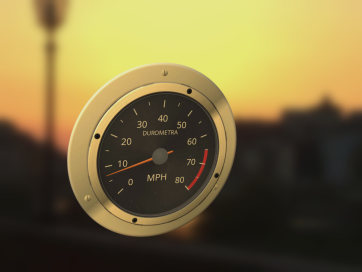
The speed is 7.5 mph
